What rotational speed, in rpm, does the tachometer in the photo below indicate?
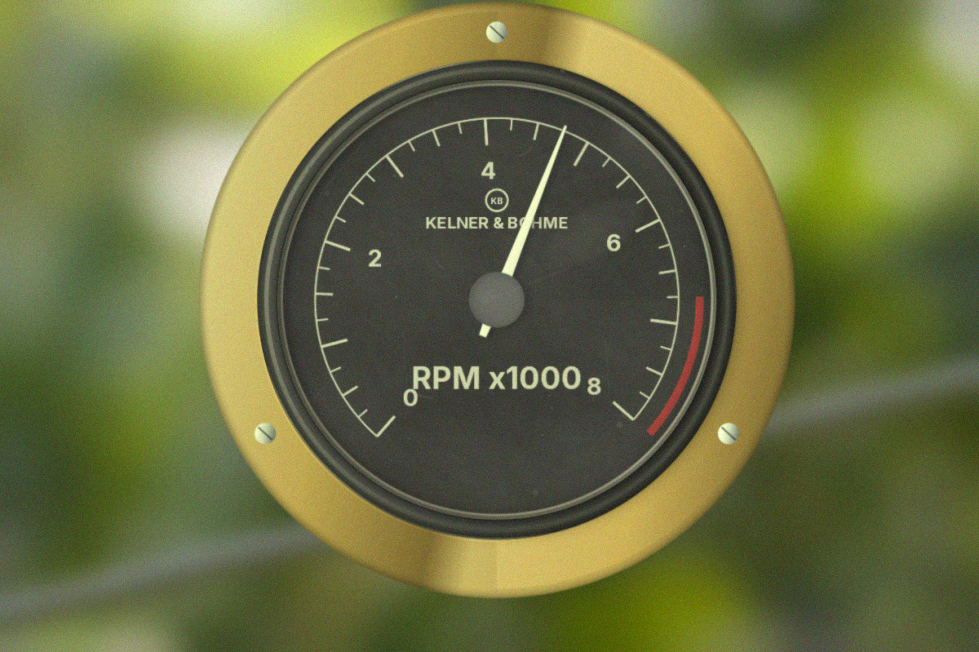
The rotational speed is 4750 rpm
